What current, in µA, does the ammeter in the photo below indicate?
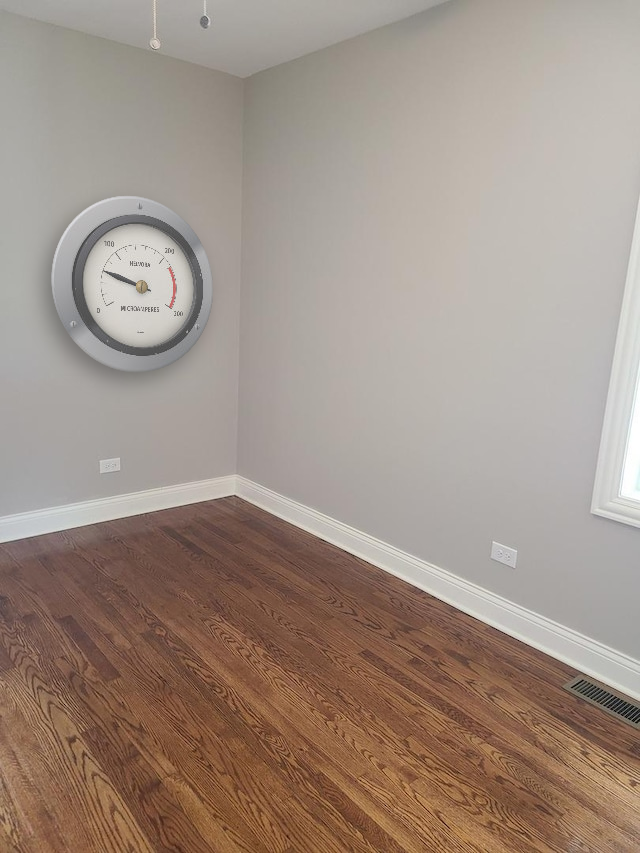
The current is 60 µA
